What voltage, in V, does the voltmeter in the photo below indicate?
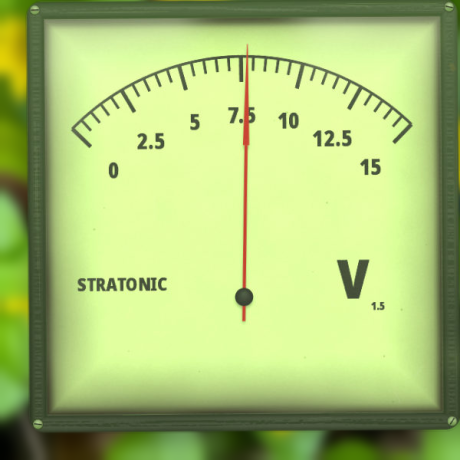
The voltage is 7.75 V
